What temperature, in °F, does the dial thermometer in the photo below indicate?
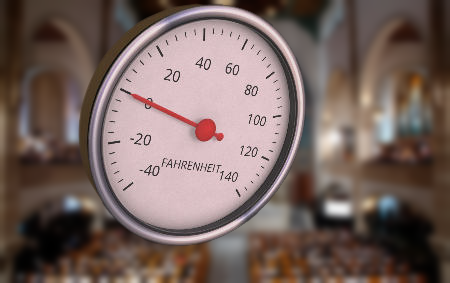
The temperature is 0 °F
